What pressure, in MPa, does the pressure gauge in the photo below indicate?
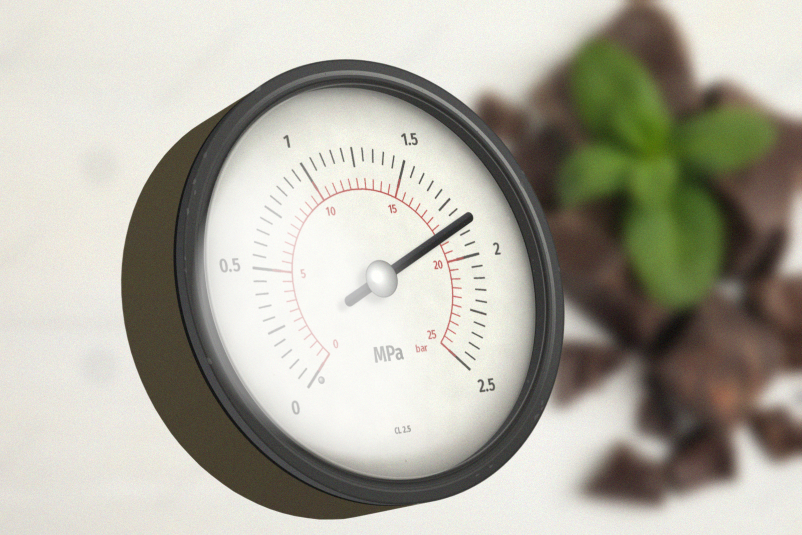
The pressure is 1.85 MPa
